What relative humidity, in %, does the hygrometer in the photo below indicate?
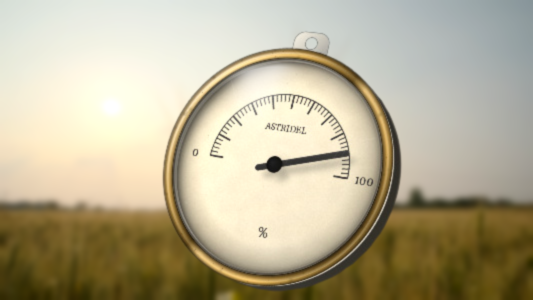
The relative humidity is 90 %
